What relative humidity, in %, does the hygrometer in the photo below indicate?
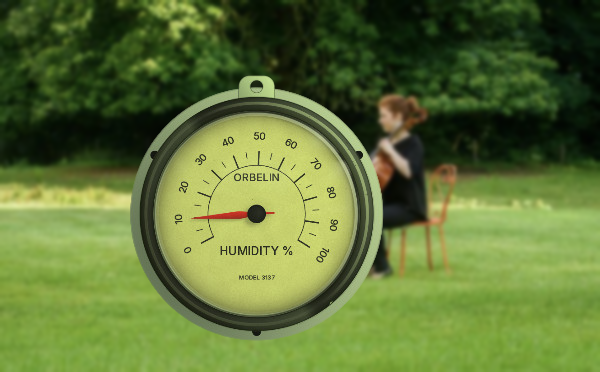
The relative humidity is 10 %
